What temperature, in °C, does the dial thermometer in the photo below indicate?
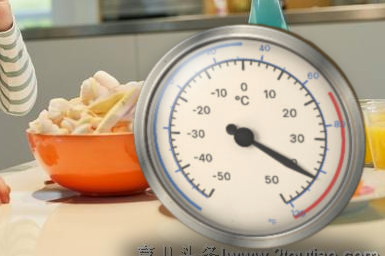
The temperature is 40 °C
